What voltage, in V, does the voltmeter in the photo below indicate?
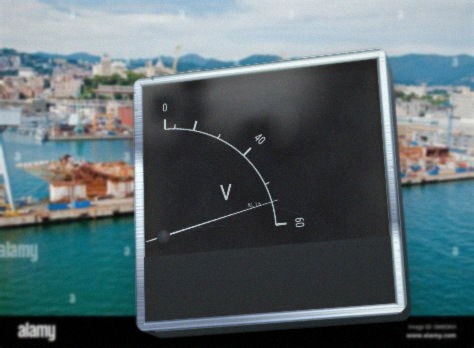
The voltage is 55 V
